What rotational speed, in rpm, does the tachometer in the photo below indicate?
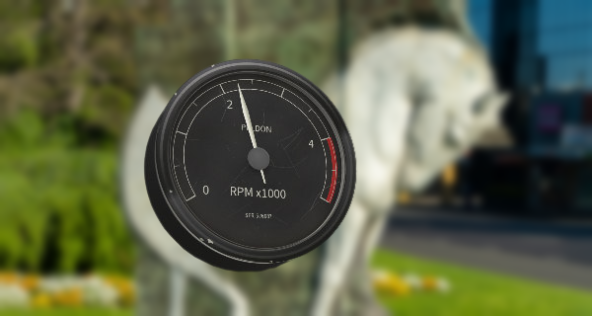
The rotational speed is 2250 rpm
